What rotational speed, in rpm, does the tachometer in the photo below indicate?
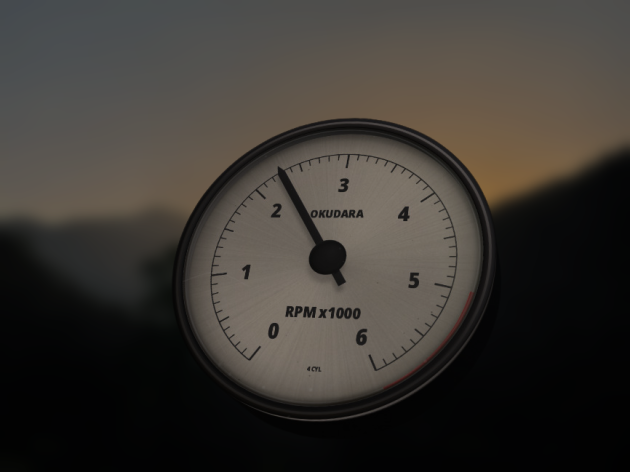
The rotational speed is 2300 rpm
